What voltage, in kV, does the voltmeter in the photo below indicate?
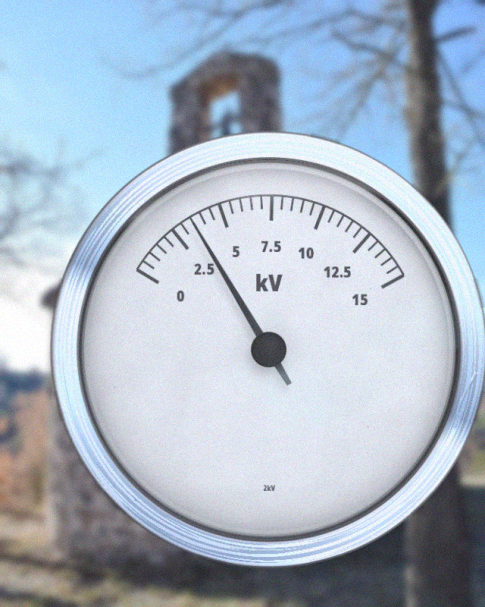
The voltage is 3.5 kV
